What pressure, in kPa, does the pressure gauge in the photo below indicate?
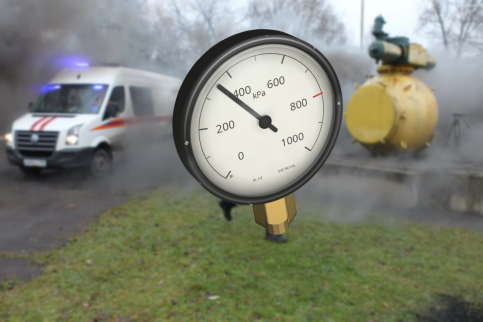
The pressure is 350 kPa
